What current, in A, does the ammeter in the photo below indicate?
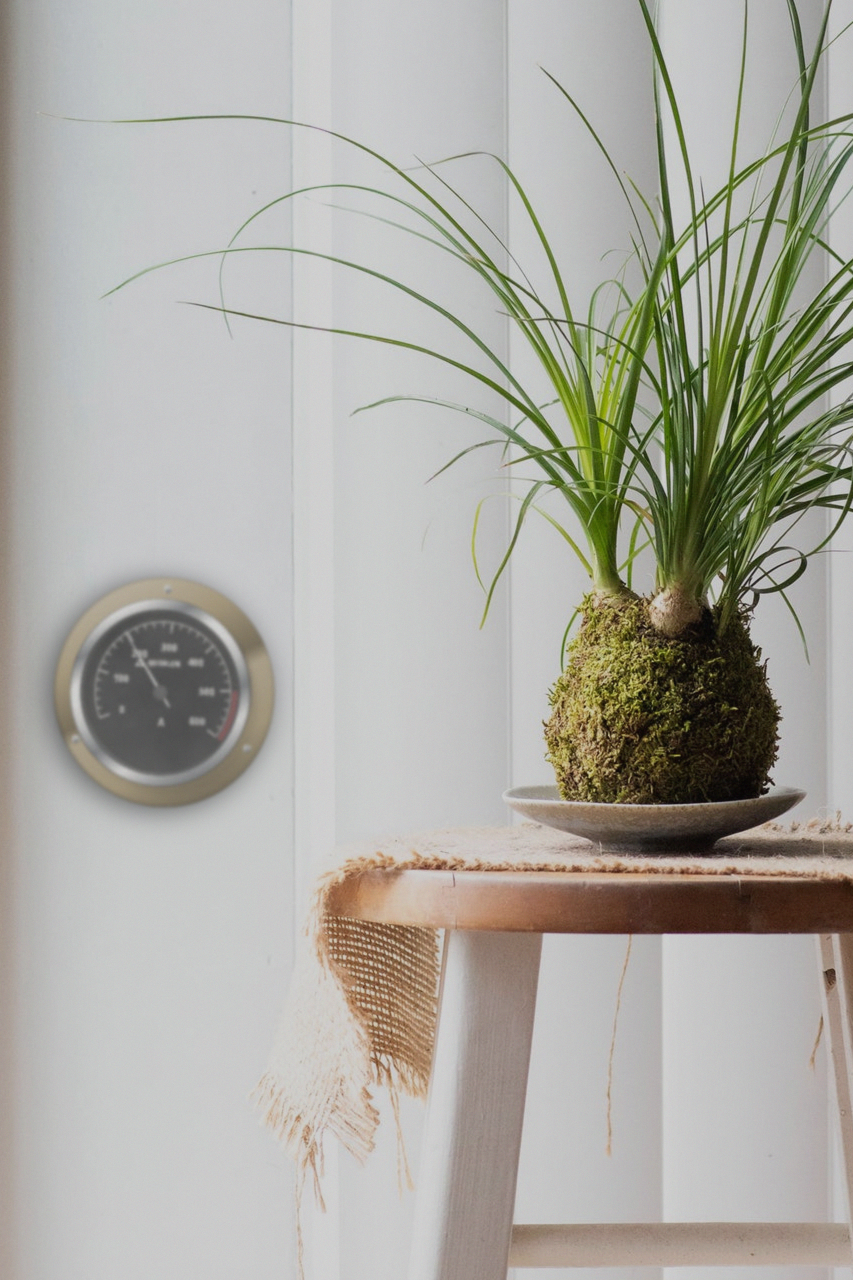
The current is 200 A
